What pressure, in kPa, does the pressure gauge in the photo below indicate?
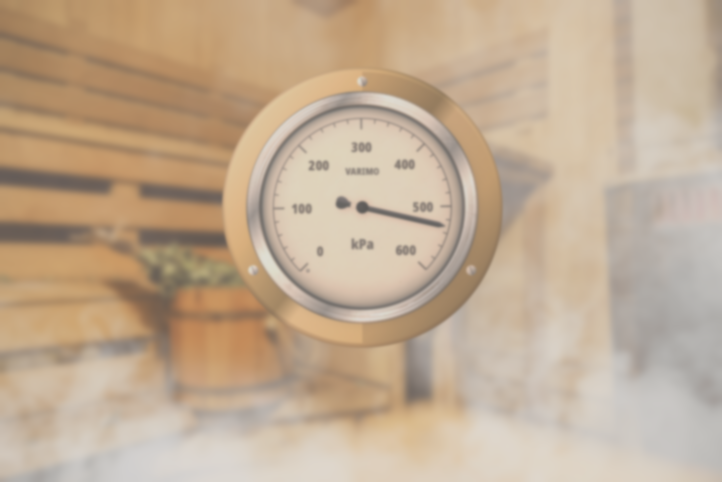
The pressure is 530 kPa
